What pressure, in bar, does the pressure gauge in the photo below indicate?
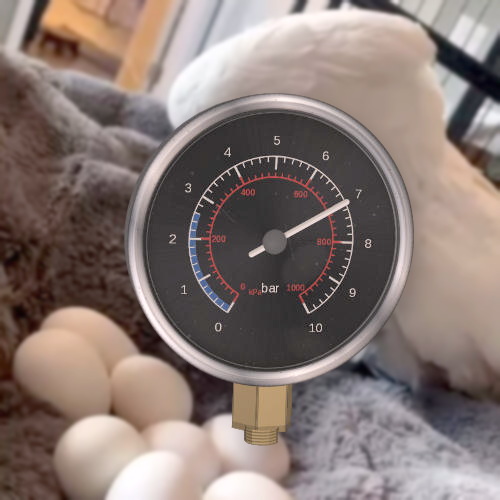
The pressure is 7 bar
